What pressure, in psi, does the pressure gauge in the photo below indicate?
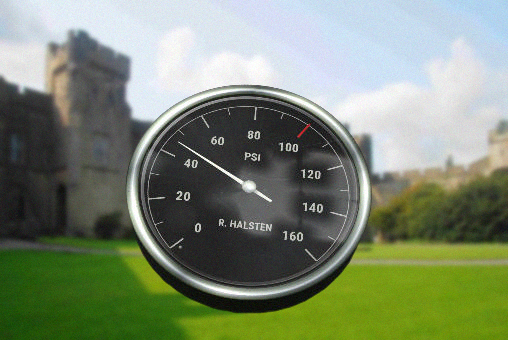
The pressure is 45 psi
